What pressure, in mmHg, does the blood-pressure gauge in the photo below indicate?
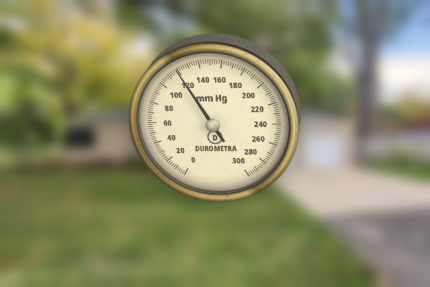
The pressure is 120 mmHg
